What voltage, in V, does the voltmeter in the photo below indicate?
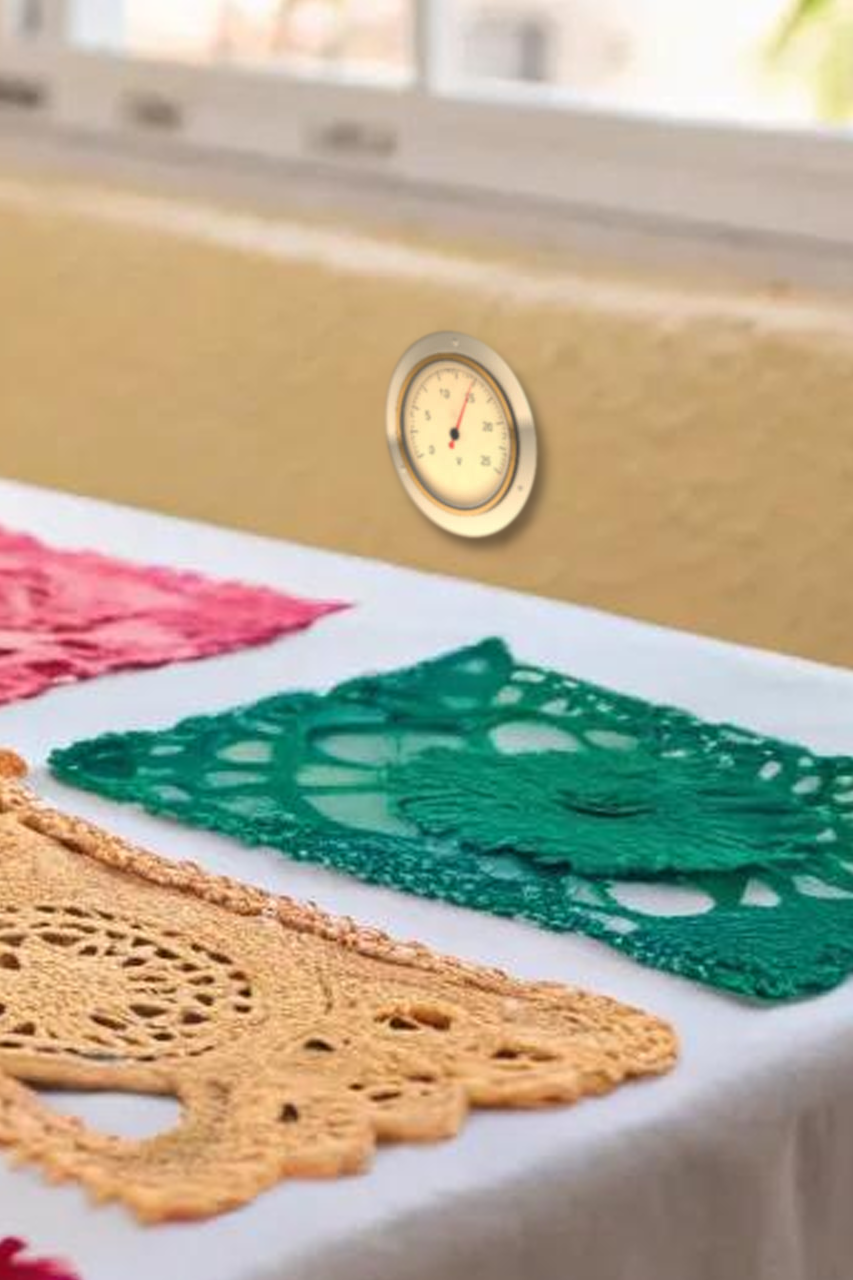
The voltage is 15 V
